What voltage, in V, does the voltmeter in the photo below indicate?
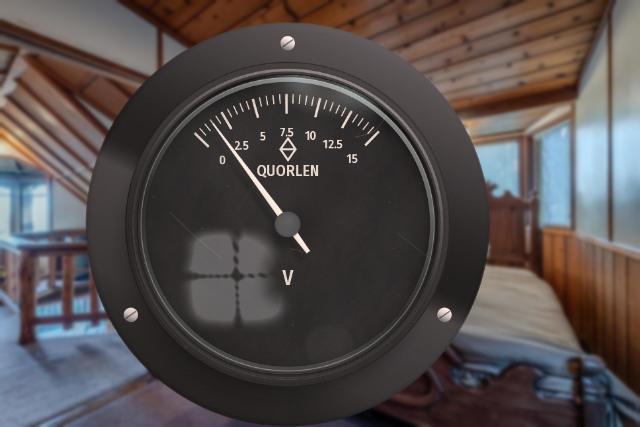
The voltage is 1.5 V
